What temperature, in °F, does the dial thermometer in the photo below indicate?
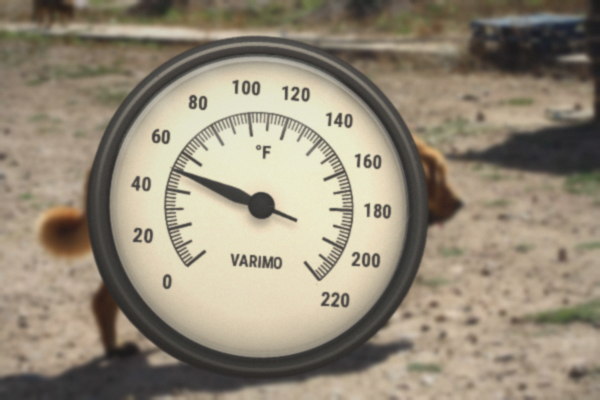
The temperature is 50 °F
